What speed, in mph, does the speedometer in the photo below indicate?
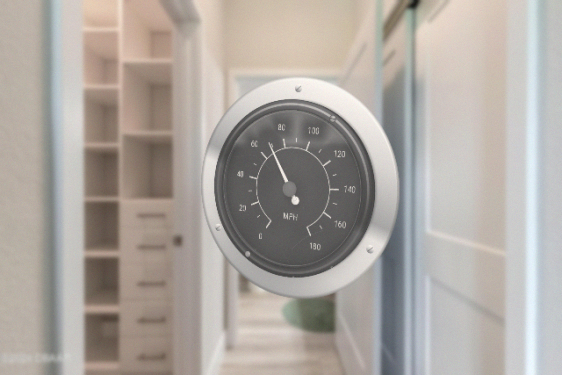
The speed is 70 mph
